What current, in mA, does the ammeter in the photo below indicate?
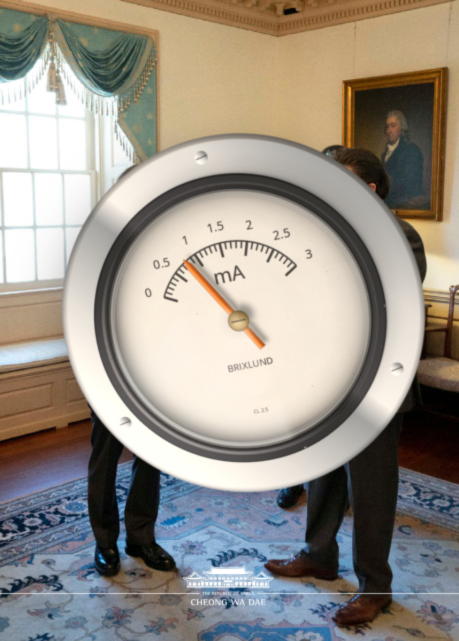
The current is 0.8 mA
